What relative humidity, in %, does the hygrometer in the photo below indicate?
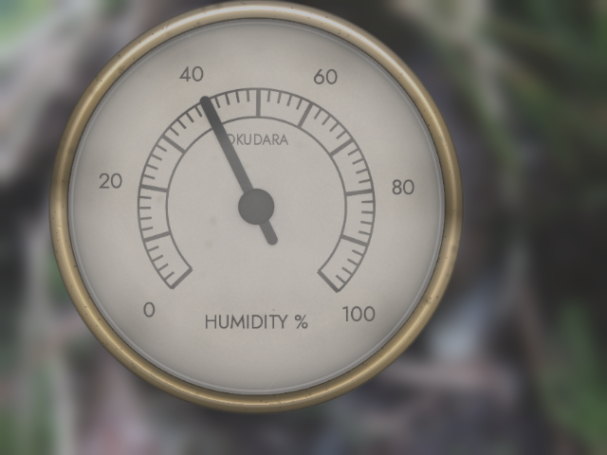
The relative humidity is 40 %
